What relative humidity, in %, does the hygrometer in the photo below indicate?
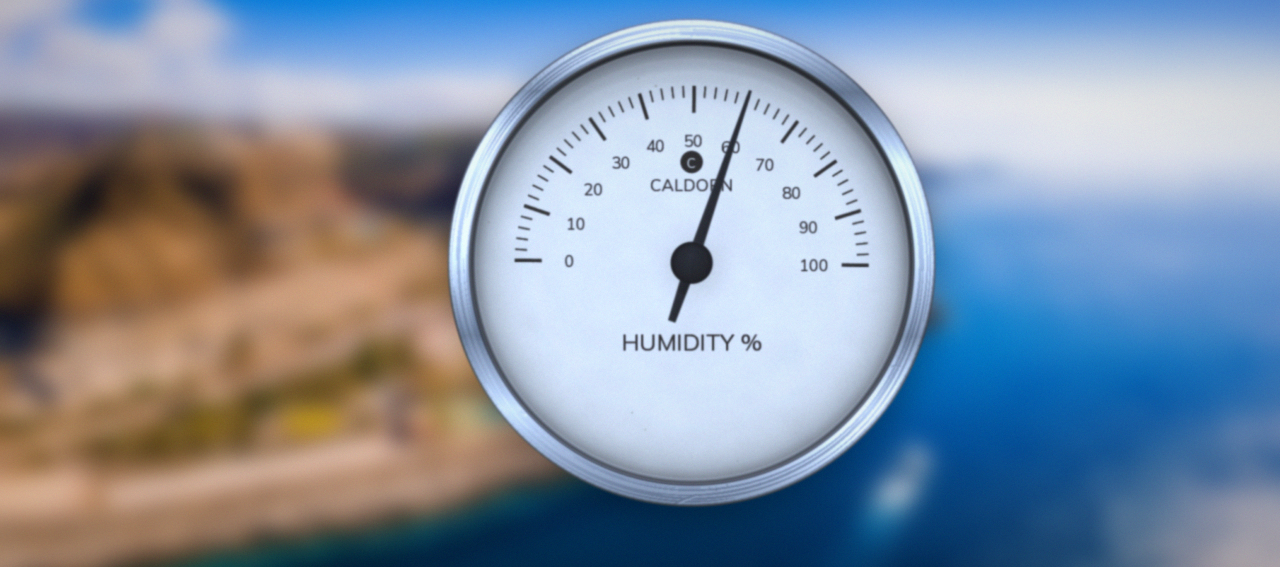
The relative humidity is 60 %
